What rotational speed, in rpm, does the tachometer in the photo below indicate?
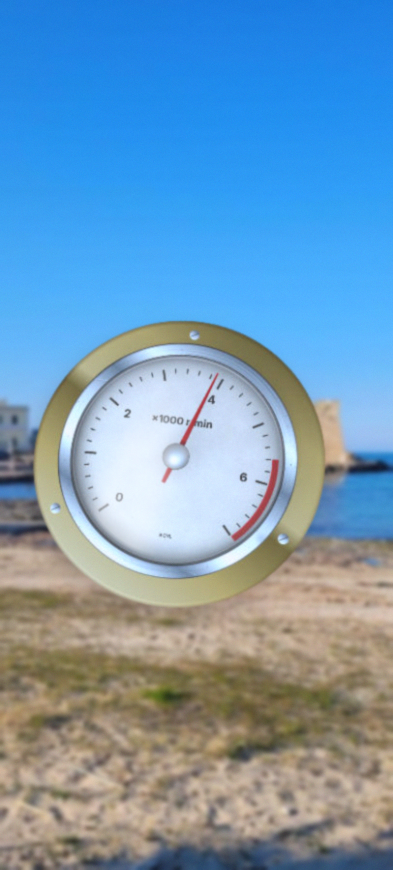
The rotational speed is 3900 rpm
